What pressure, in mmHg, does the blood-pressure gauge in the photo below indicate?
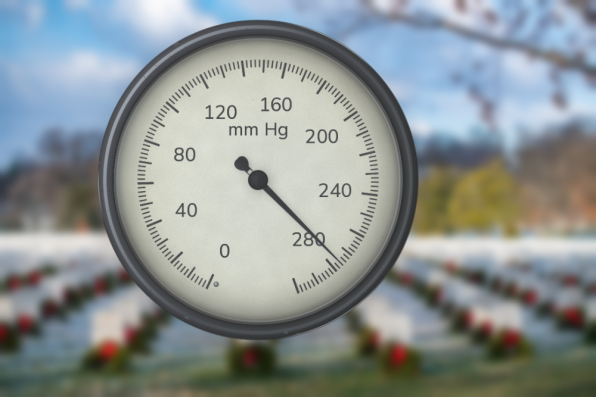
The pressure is 276 mmHg
